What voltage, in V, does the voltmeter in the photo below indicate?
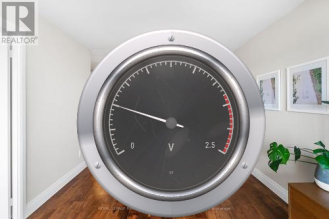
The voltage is 0.5 V
